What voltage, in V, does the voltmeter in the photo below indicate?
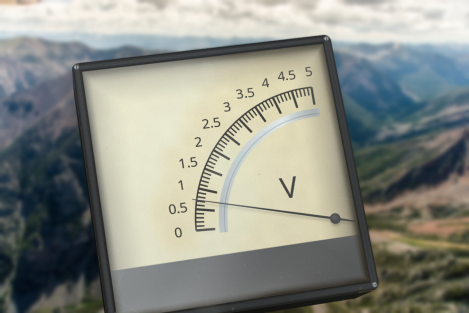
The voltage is 0.7 V
